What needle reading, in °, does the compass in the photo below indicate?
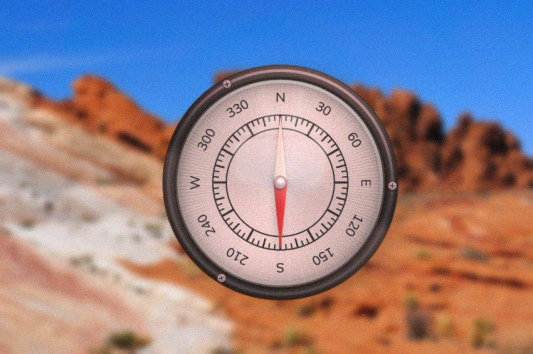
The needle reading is 180 °
